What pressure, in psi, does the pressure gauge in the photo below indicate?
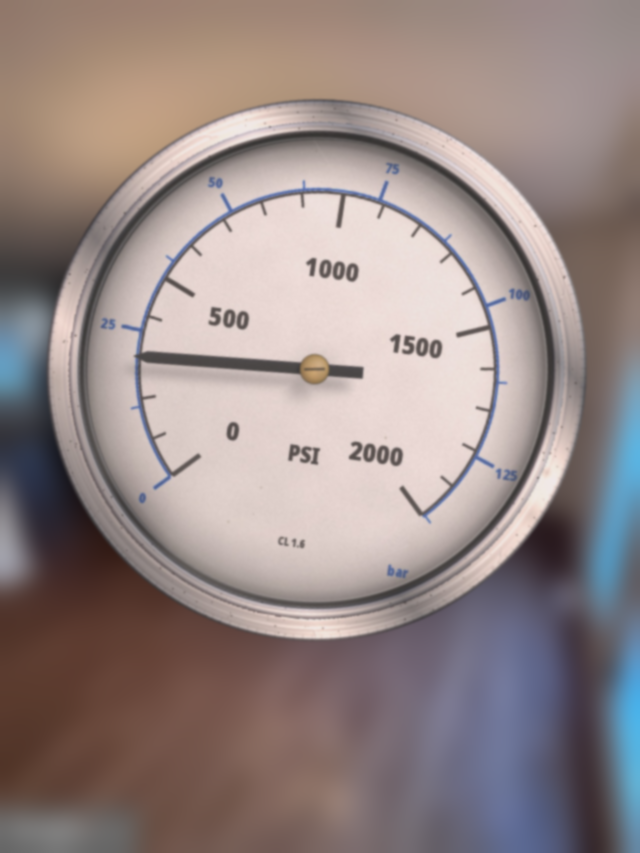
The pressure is 300 psi
